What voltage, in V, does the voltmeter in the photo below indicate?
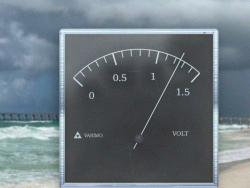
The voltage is 1.25 V
